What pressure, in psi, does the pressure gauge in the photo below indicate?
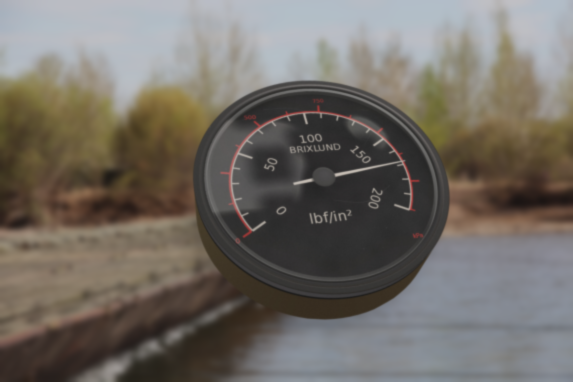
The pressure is 170 psi
